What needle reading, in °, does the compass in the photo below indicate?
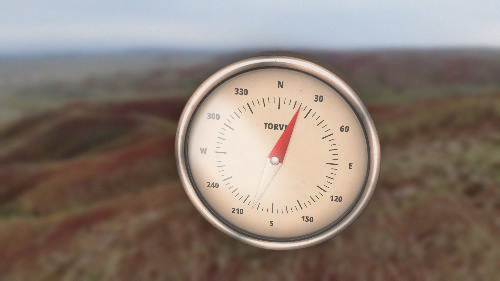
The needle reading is 20 °
